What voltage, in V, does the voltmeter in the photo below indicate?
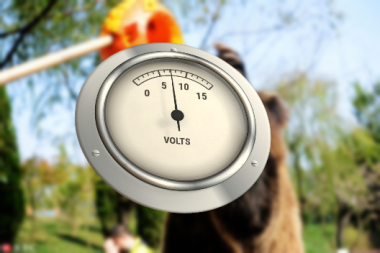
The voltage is 7 V
